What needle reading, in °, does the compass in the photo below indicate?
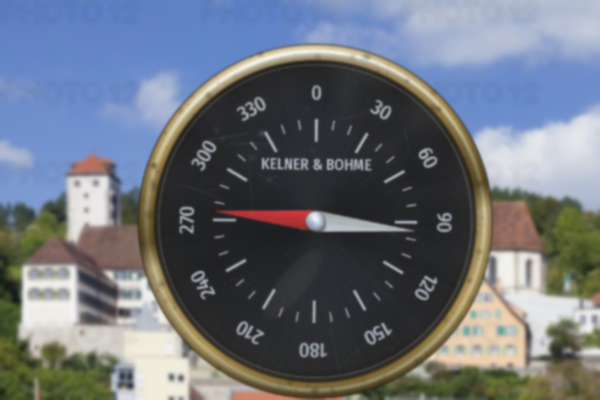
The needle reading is 275 °
